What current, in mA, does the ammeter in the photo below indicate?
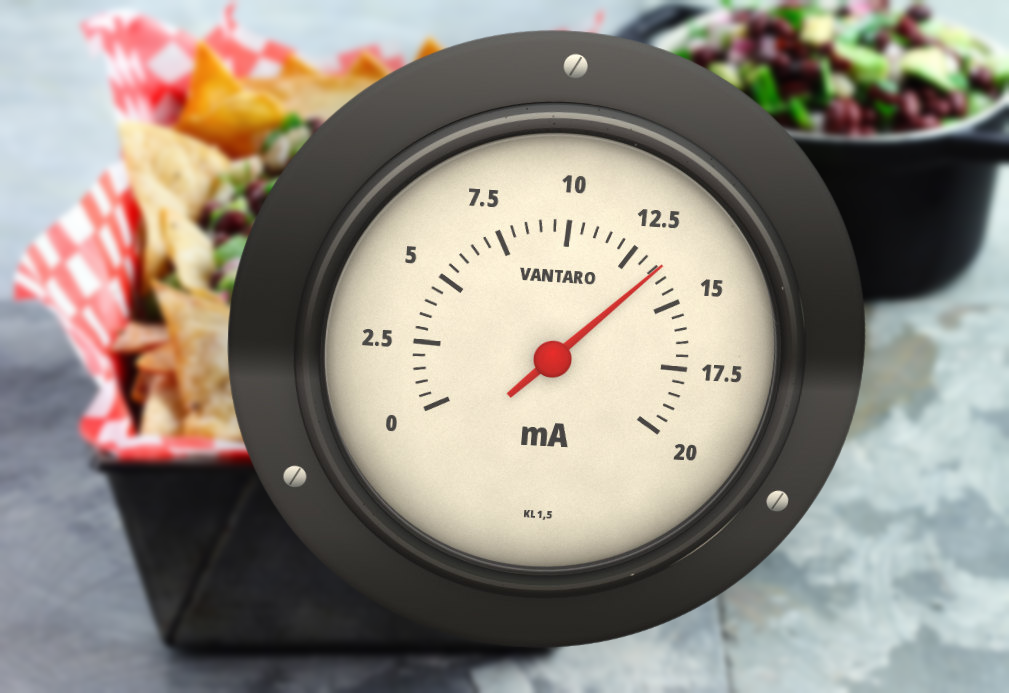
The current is 13.5 mA
